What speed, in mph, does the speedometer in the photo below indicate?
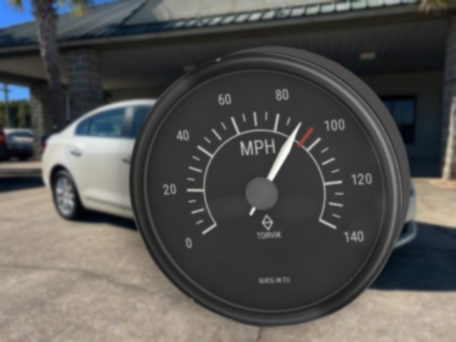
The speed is 90 mph
